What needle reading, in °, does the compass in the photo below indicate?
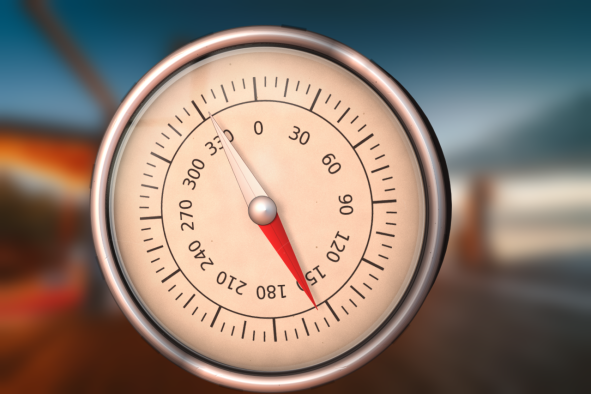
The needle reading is 155 °
